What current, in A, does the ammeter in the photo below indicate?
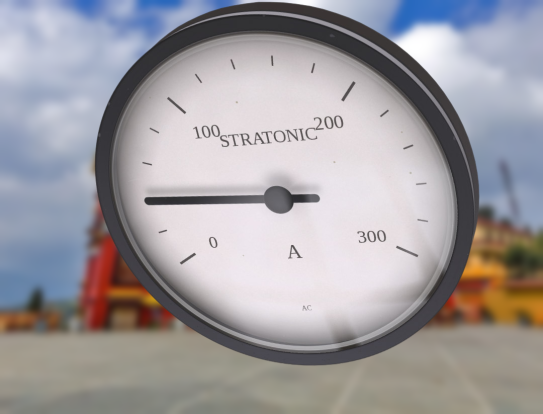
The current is 40 A
